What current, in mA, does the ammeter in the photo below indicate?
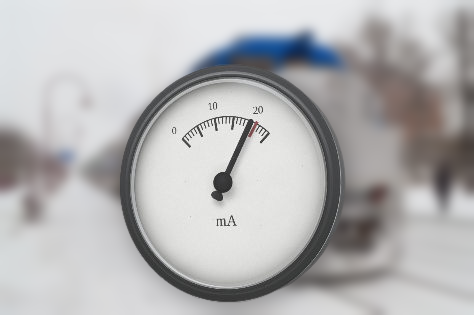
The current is 20 mA
